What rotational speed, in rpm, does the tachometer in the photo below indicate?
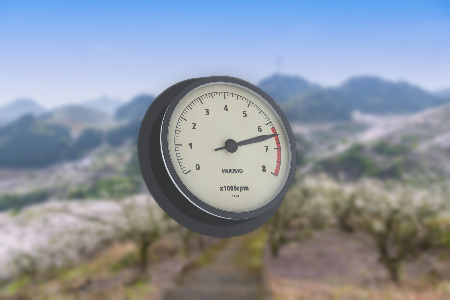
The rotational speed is 6500 rpm
